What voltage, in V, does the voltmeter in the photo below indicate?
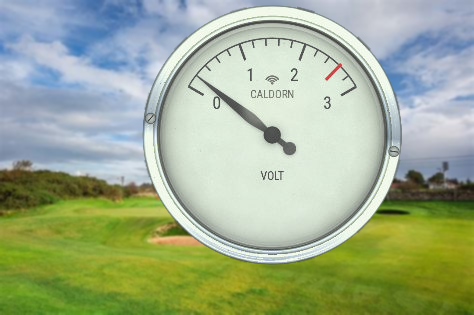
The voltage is 0.2 V
